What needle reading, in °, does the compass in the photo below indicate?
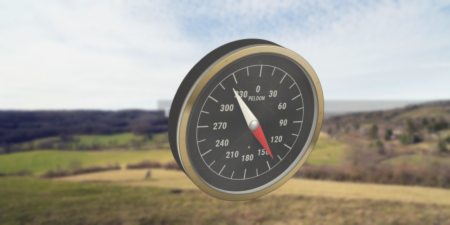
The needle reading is 142.5 °
